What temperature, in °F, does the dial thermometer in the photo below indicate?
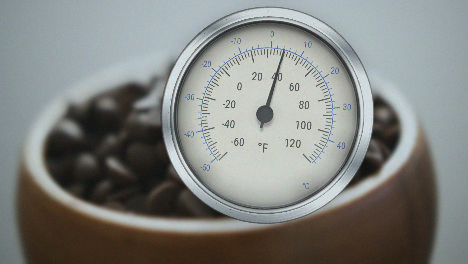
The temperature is 40 °F
